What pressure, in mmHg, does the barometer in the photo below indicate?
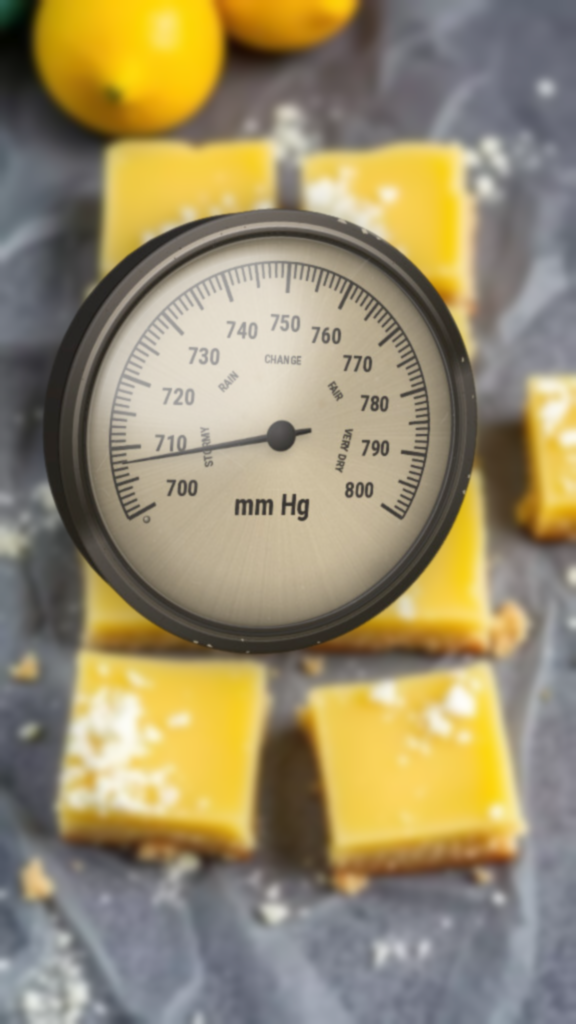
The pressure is 708 mmHg
